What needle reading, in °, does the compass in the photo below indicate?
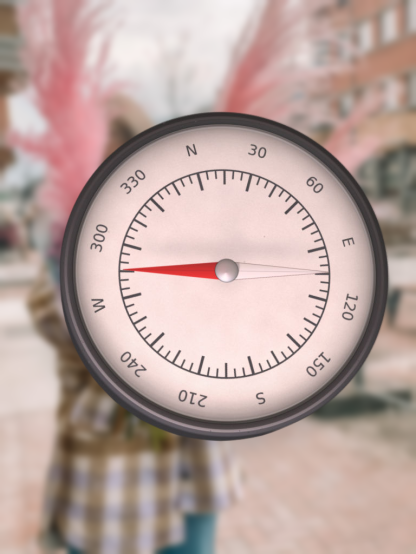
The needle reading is 285 °
